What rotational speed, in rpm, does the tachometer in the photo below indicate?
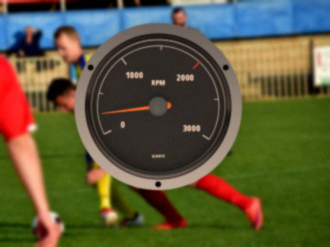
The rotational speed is 250 rpm
